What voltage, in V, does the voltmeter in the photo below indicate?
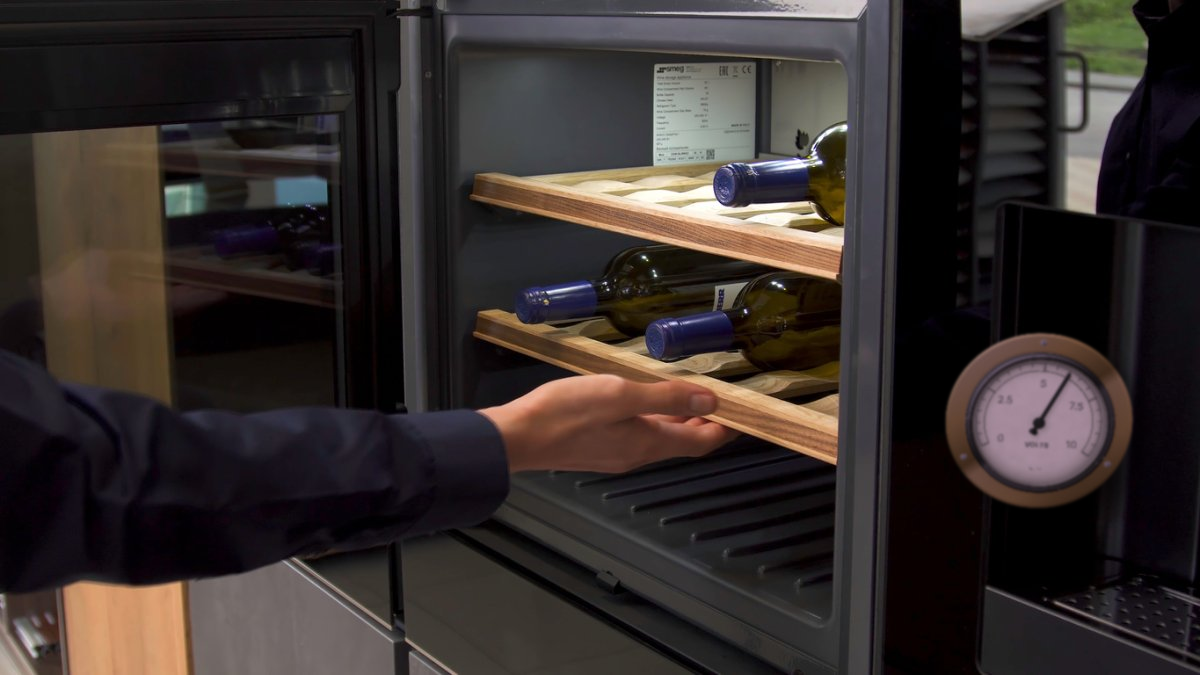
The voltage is 6 V
